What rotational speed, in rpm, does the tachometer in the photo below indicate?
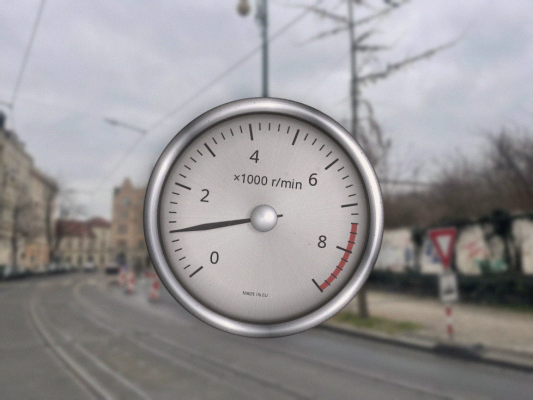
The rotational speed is 1000 rpm
